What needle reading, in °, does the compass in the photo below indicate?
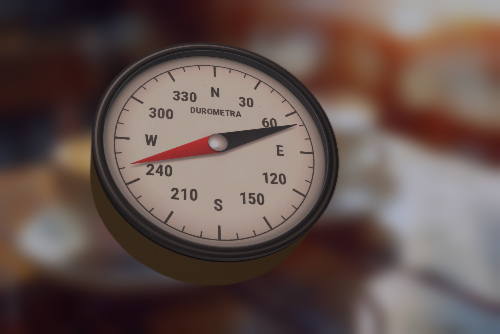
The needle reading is 250 °
